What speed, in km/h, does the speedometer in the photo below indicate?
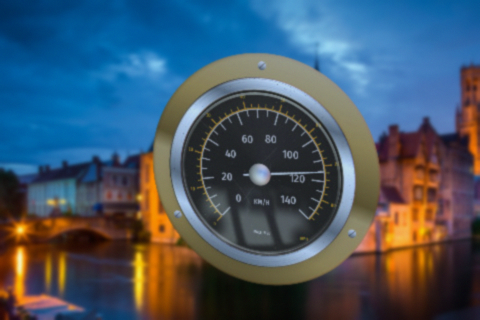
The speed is 115 km/h
